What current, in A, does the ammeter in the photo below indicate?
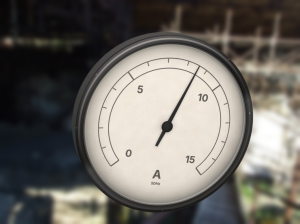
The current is 8.5 A
